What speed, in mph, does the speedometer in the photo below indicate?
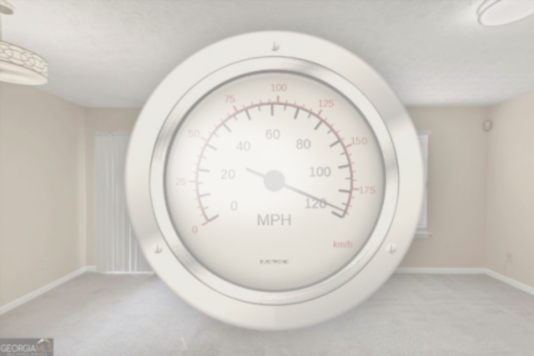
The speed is 117.5 mph
